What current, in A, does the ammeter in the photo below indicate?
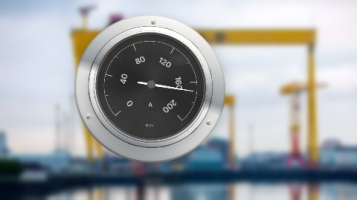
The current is 170 A
